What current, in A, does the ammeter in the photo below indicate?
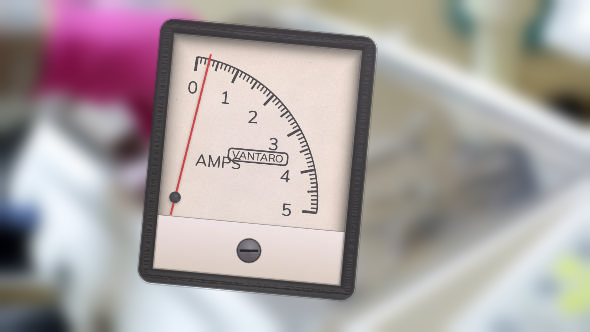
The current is 0.3 A
